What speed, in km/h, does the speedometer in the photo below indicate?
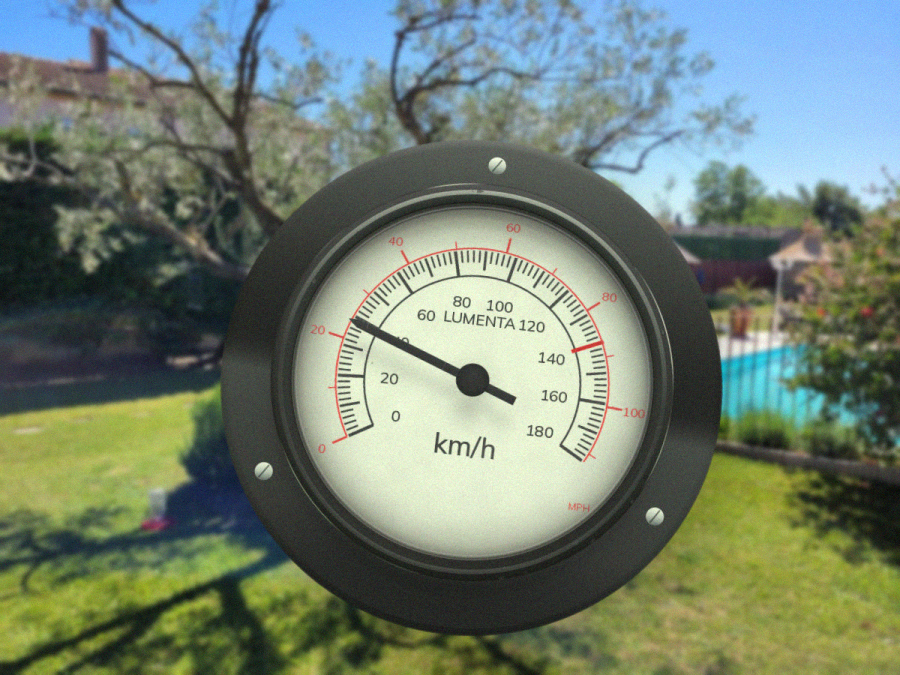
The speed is 38 km/h
